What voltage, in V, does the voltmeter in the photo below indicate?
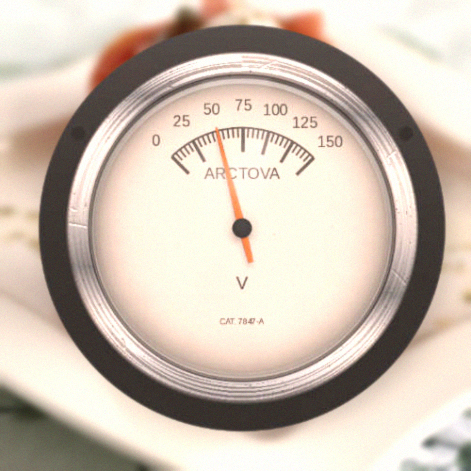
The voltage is 50 V
